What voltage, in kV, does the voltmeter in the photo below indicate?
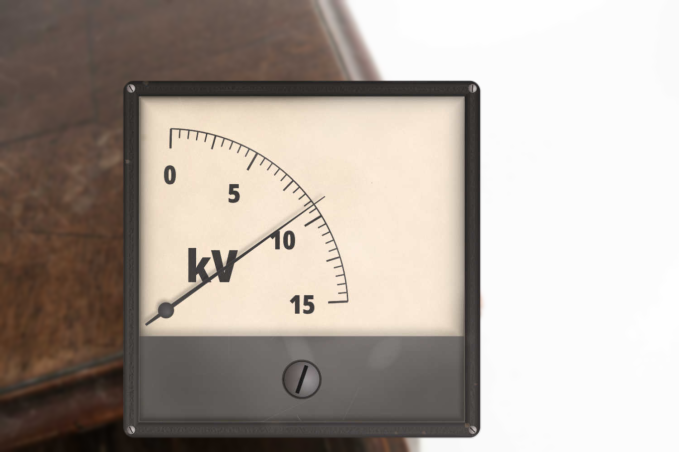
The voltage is 9.25 kV
